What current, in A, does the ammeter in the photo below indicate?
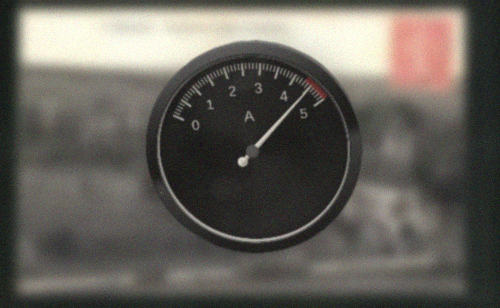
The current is 4.5 A
